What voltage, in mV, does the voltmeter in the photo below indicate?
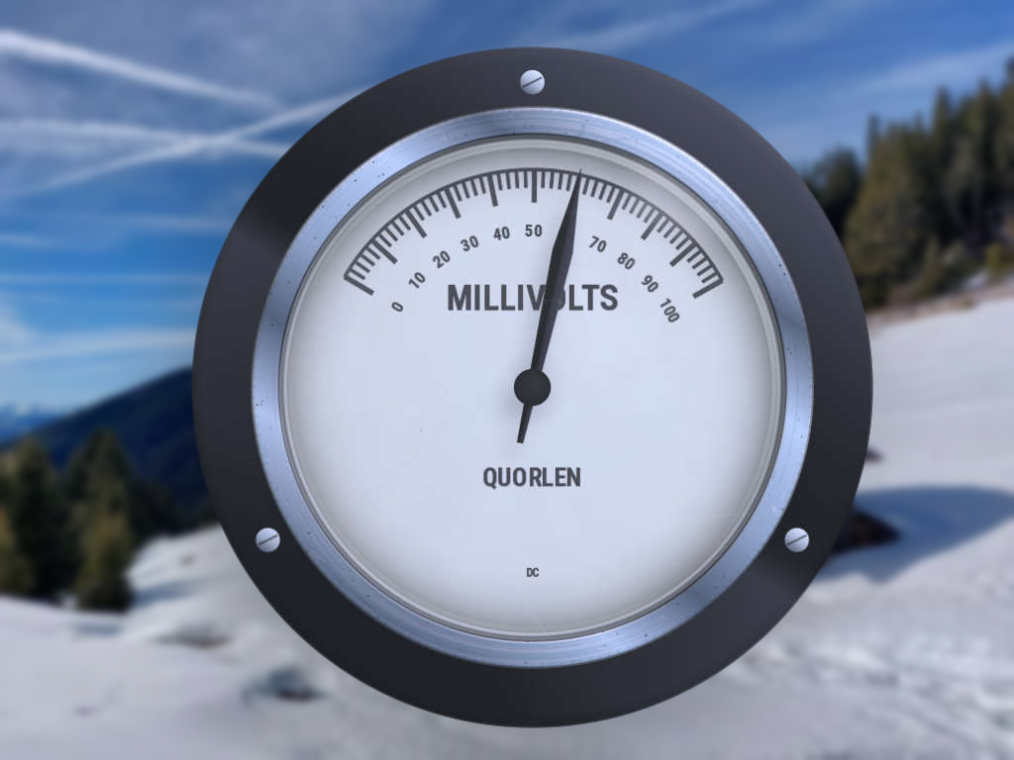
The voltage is 60 mV
